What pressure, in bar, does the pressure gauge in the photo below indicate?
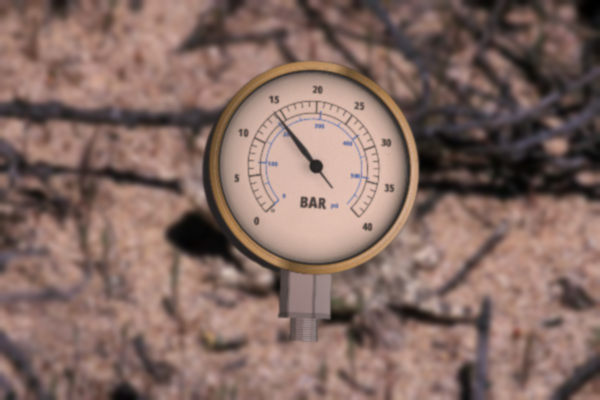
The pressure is 14 bar
